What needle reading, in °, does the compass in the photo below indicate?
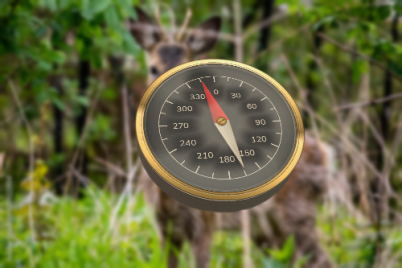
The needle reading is 345 °
